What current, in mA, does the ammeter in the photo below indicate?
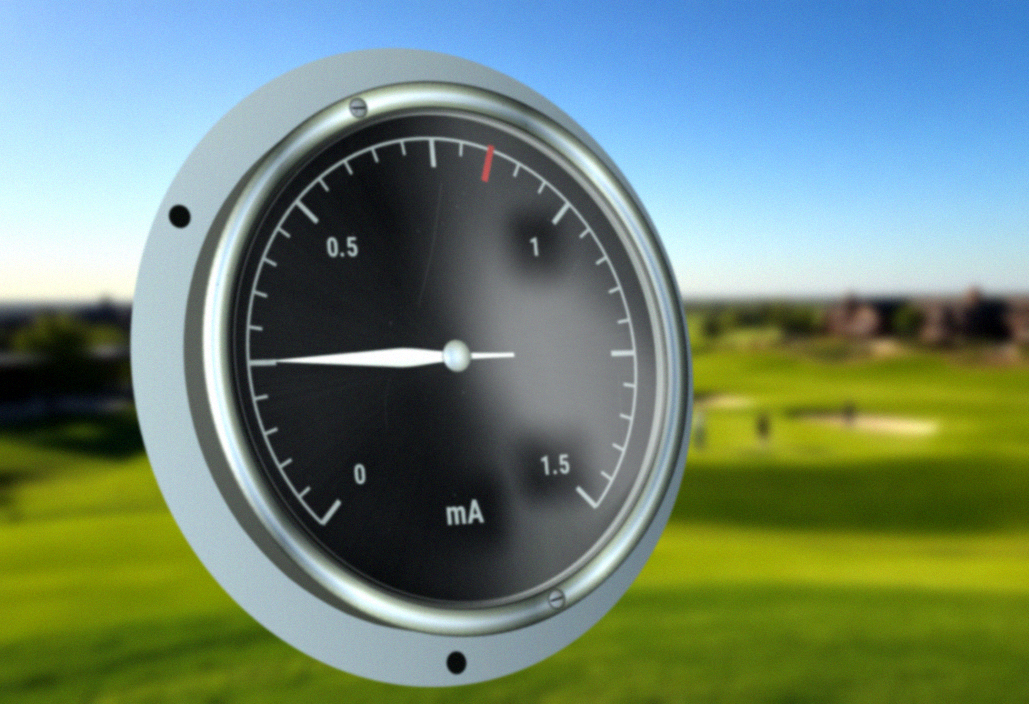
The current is 0.25 mA
